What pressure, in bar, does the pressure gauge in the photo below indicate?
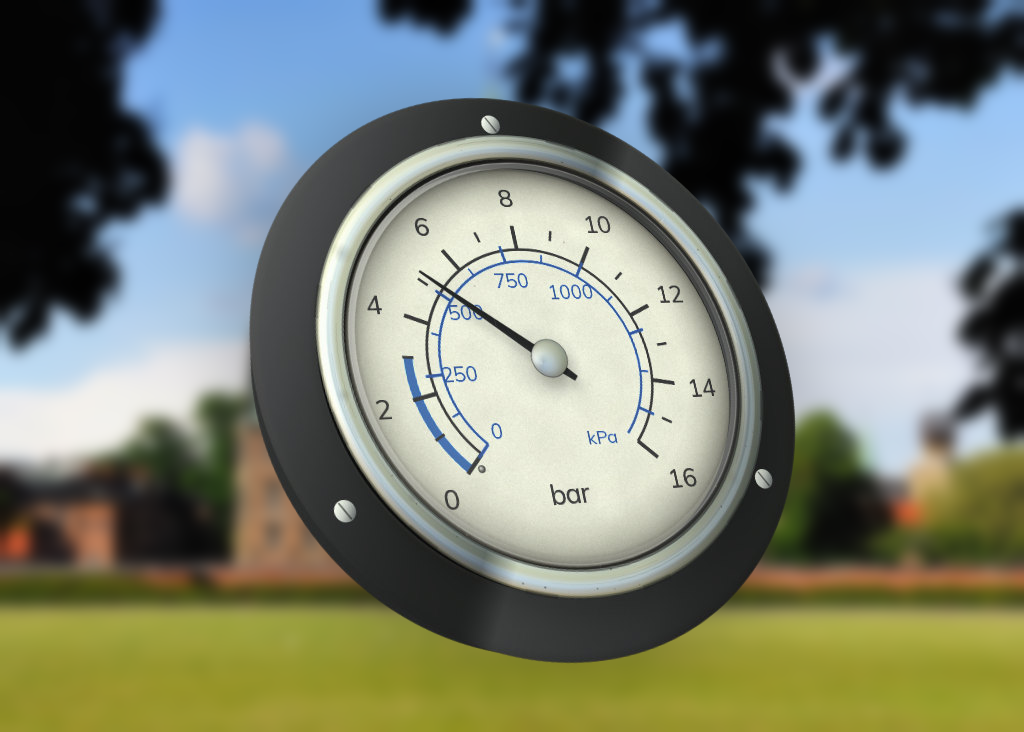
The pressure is 5 bar
